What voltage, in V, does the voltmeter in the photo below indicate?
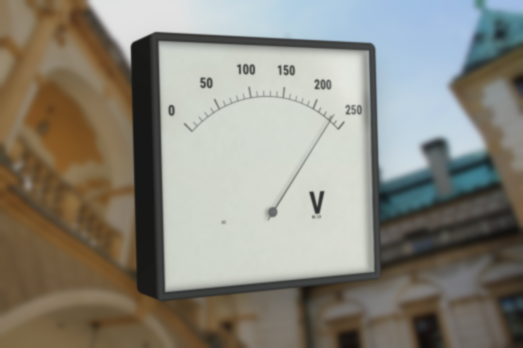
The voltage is 230 V
